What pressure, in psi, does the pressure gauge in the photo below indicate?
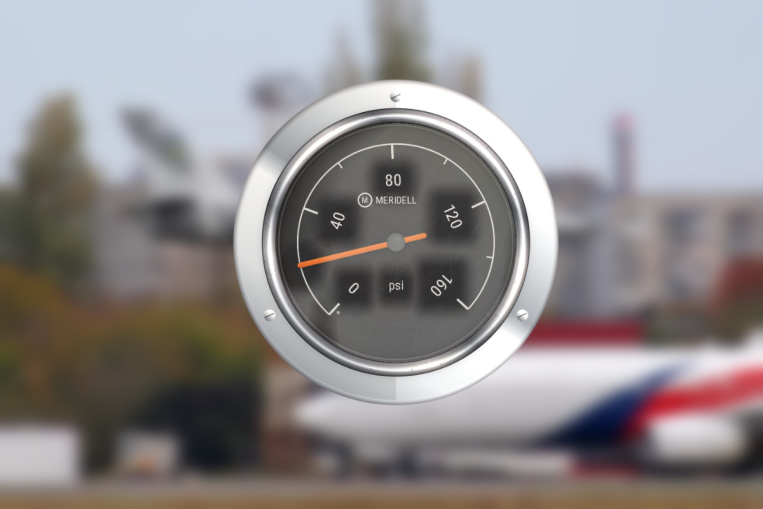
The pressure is 20 psi
